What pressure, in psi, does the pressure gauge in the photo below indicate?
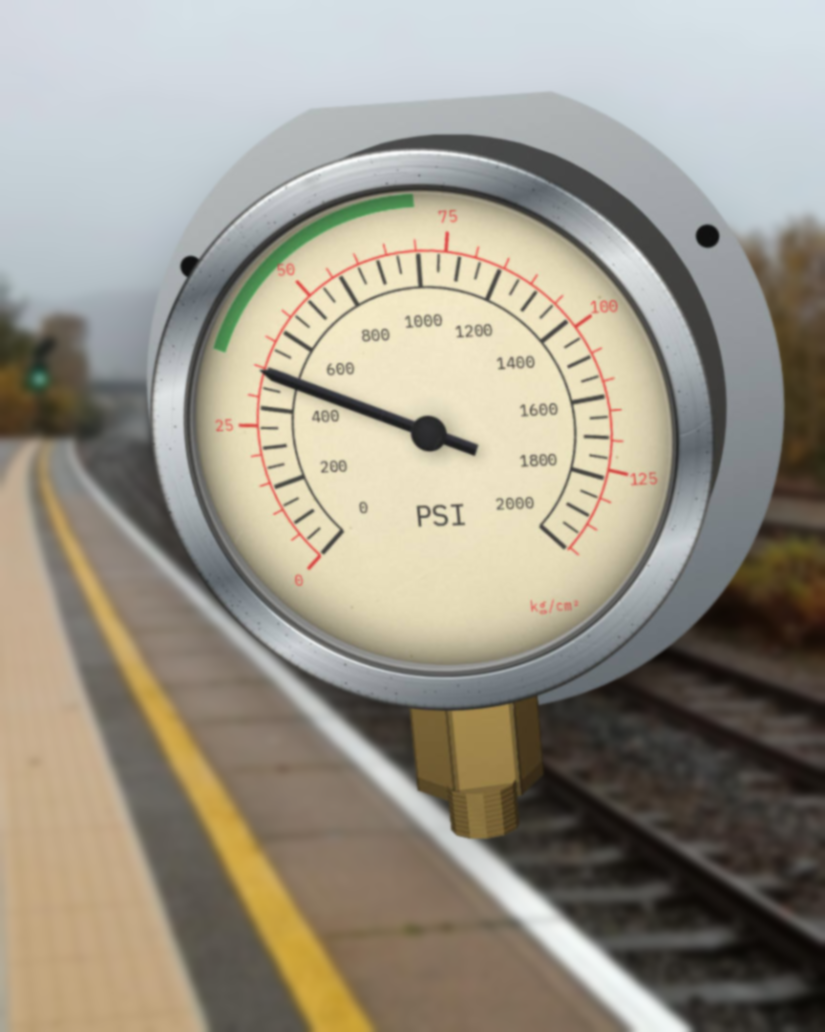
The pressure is 500 psi
